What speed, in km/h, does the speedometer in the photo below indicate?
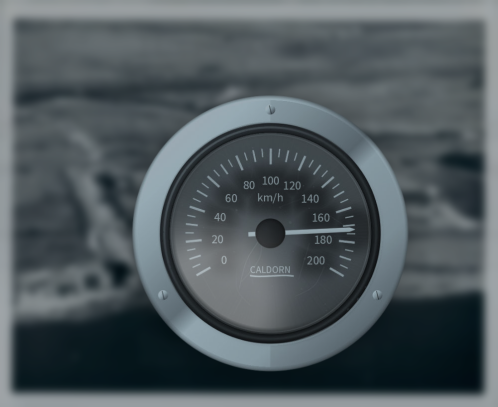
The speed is 172.5 km/h
